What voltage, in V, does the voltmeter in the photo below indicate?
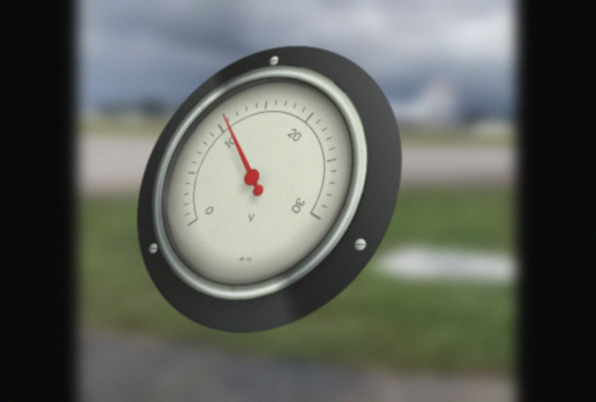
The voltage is 11 V
